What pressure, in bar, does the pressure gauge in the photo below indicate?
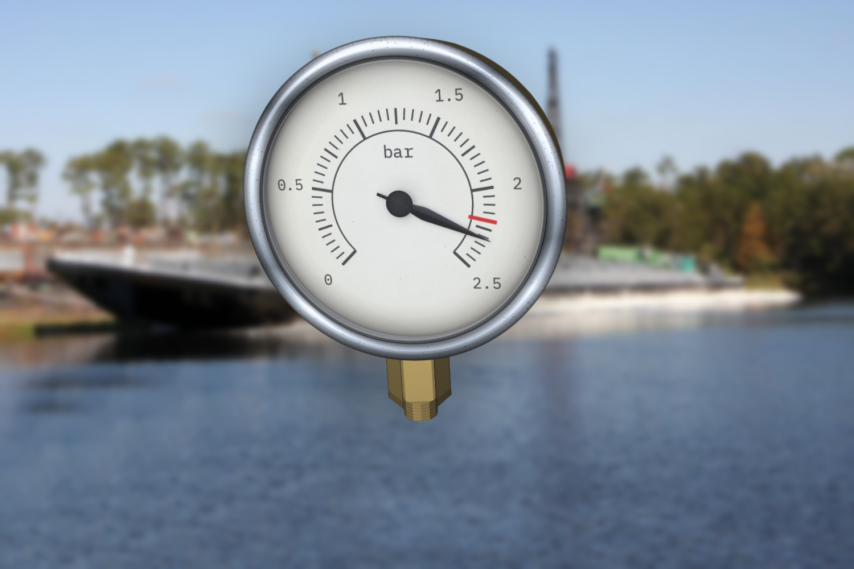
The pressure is 2.3 bar
